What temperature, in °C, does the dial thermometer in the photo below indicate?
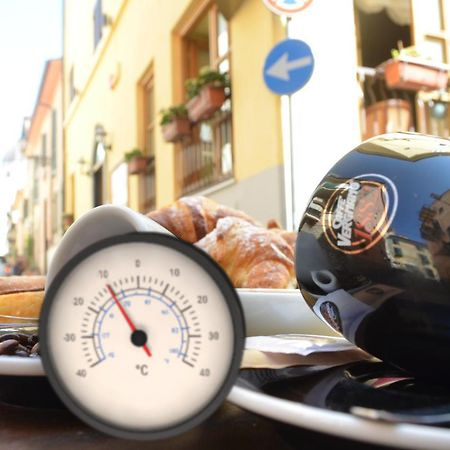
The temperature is -10 °C
